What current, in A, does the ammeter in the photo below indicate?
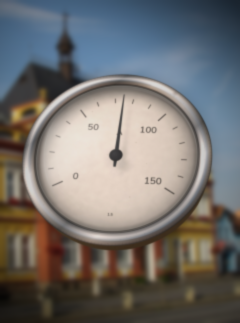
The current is 75 A
